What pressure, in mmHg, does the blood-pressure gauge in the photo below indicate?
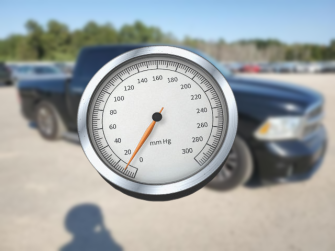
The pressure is 10 mmHg
